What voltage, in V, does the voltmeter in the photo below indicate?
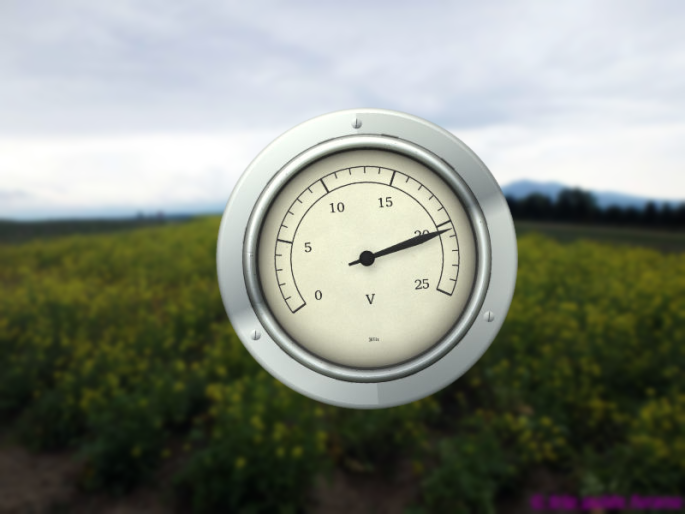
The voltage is 20.5 V
